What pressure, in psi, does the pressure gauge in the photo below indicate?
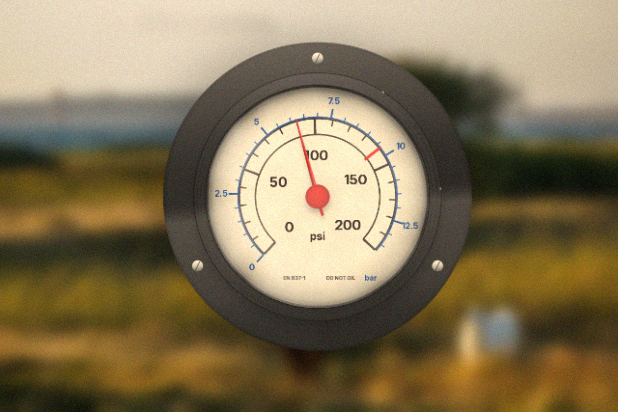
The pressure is 90 psi
